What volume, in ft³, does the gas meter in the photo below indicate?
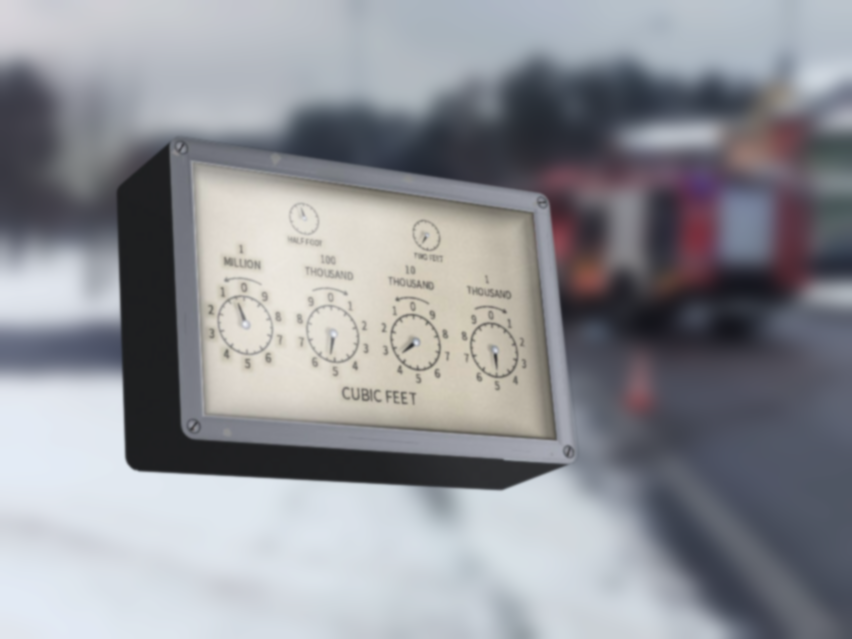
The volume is 53500 ft³
